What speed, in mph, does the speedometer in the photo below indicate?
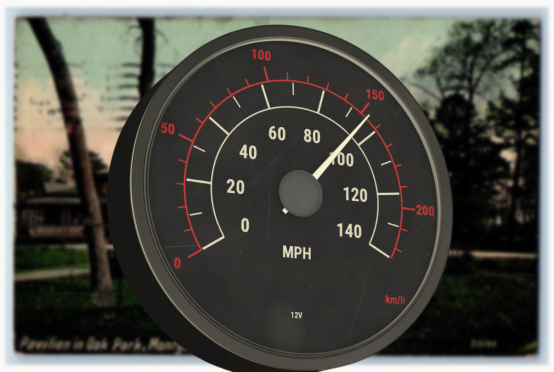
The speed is 95 mph
